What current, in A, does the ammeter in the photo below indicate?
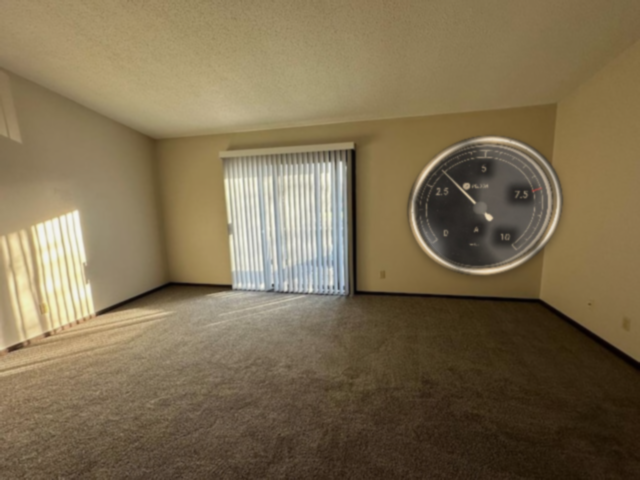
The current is 3.25 A
